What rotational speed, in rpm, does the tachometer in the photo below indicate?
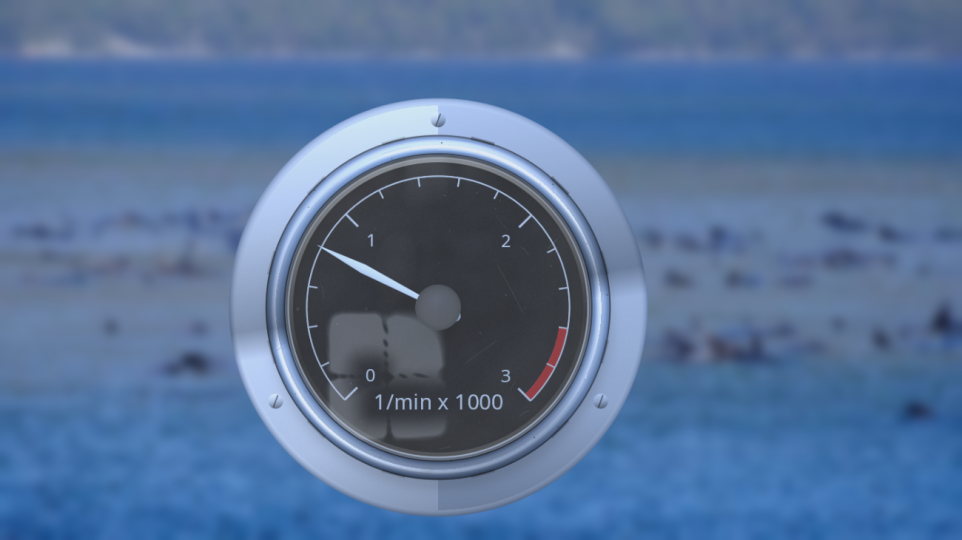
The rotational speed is 800 rpm
